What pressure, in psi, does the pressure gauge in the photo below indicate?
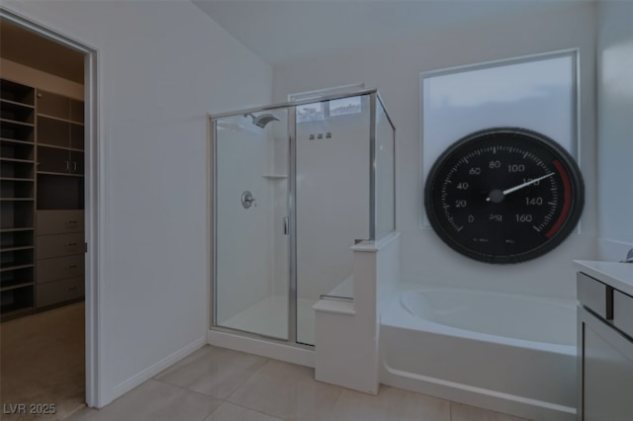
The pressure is 120 psi
